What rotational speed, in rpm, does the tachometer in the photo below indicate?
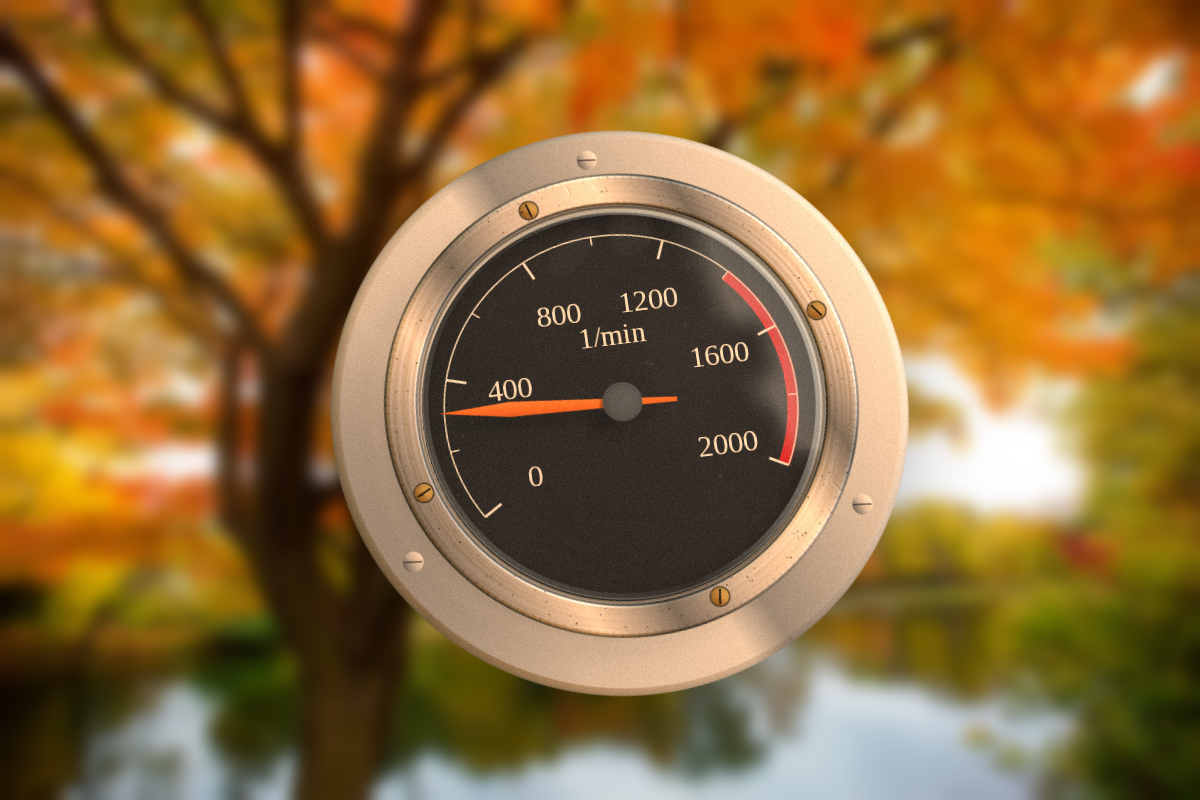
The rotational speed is 300 rpm
